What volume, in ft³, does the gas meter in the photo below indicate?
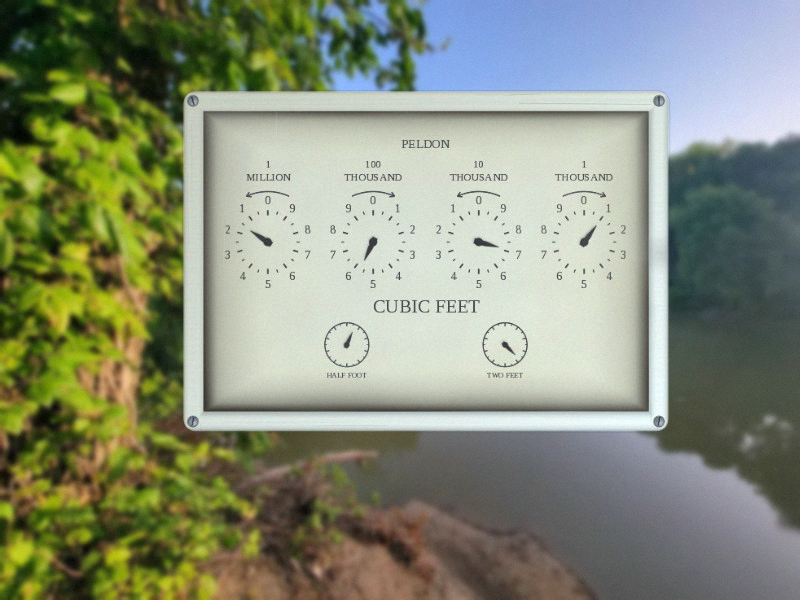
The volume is 157100 ft³
